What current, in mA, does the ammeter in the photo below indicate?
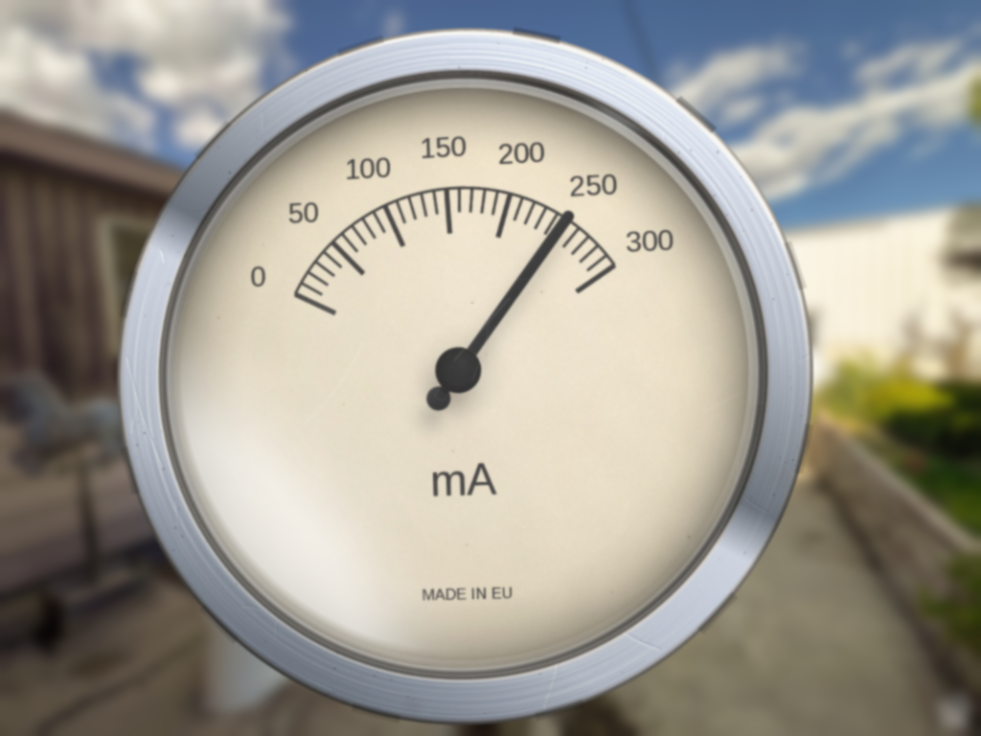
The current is 250 mA
